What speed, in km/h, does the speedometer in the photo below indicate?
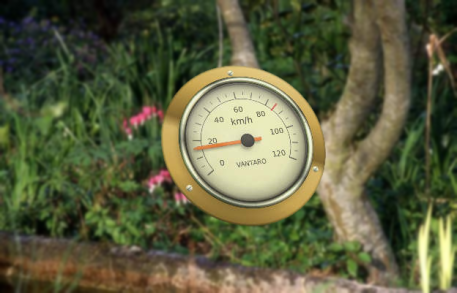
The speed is 15 km/h
